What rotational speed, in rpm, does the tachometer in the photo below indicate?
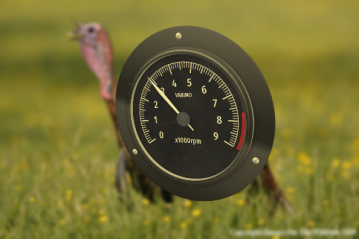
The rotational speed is 3000 rpm
